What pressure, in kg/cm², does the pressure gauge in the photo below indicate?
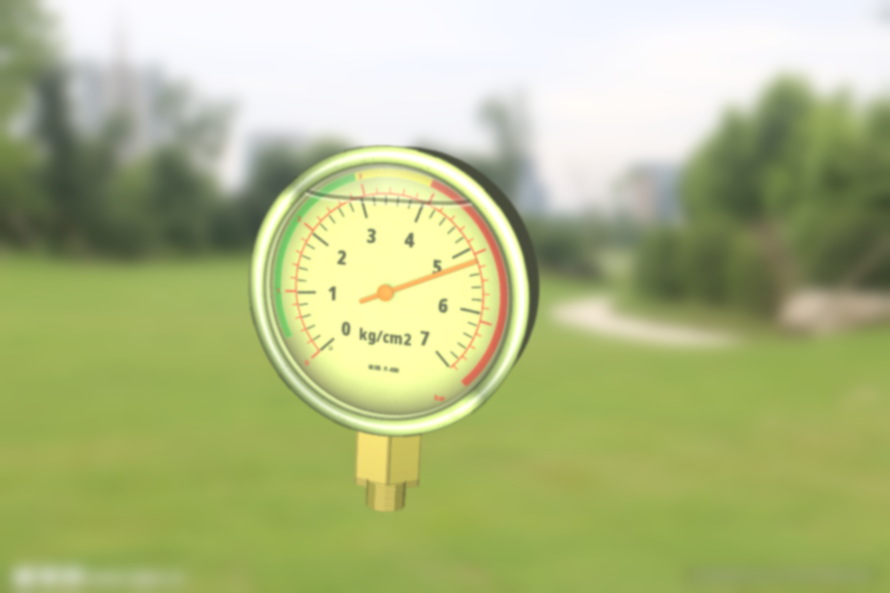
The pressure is 5.2 kg/cm²
